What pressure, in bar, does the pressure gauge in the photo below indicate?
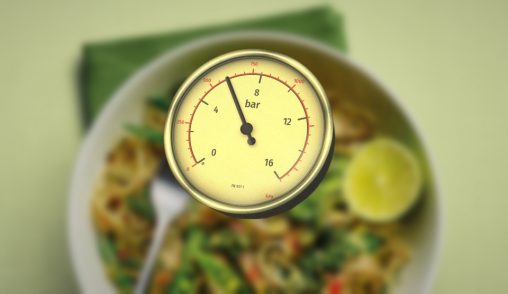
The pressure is 6 bar
